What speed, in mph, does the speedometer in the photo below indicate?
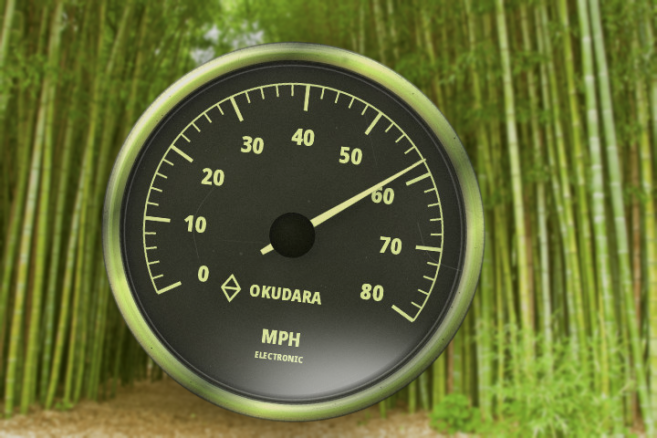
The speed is 58 mph
